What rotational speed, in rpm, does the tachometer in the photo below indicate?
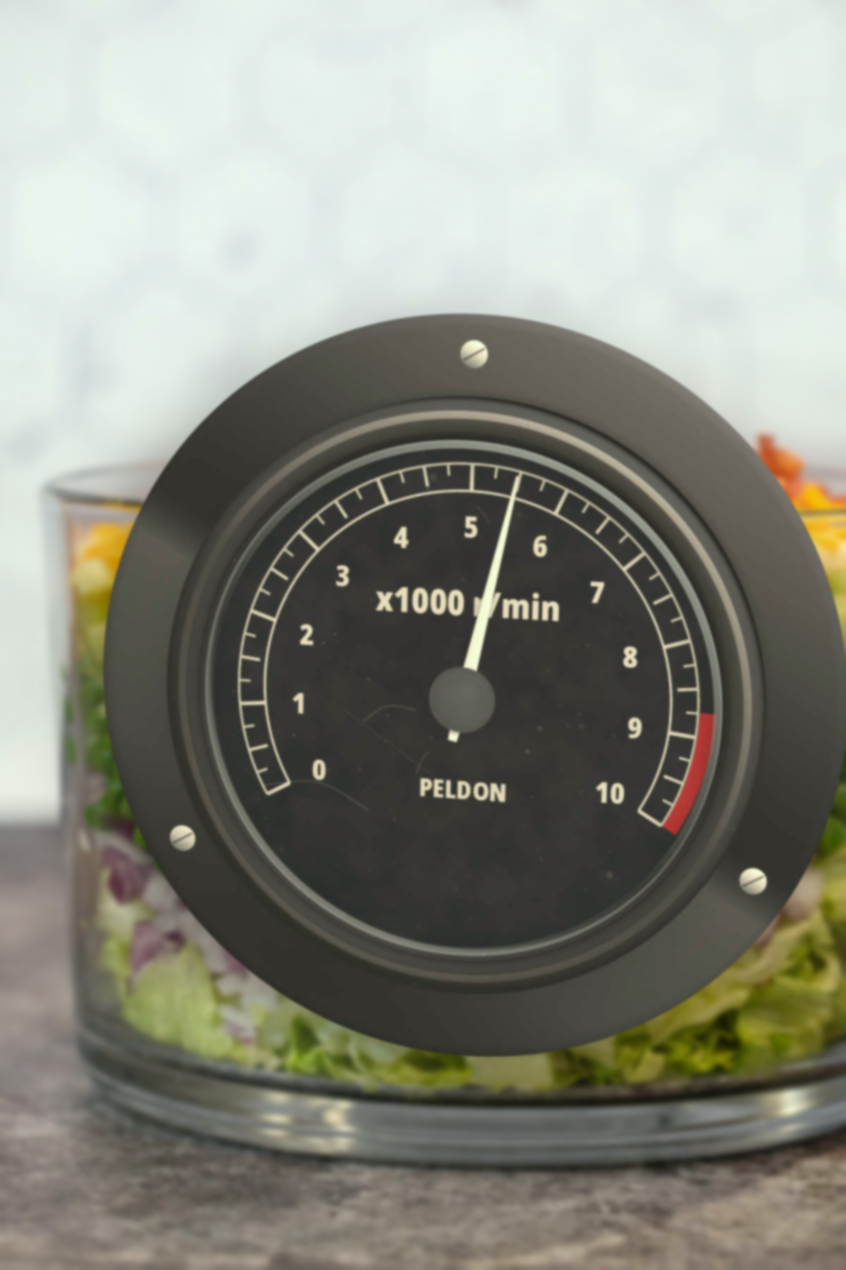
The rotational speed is 5500 rpm
